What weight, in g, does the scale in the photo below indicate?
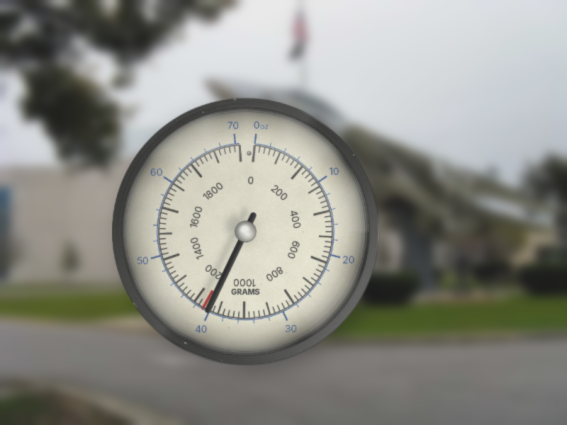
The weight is 1140 g
